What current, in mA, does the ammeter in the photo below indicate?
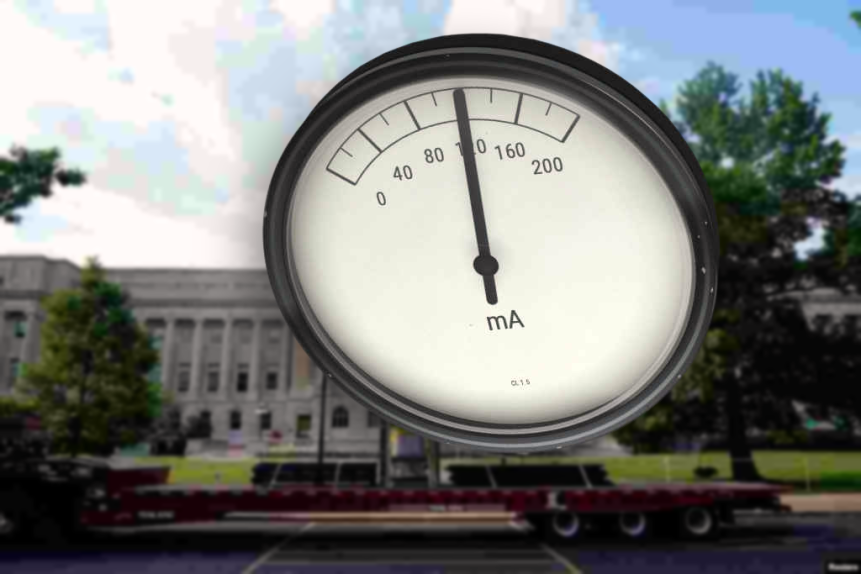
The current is 120 mA
